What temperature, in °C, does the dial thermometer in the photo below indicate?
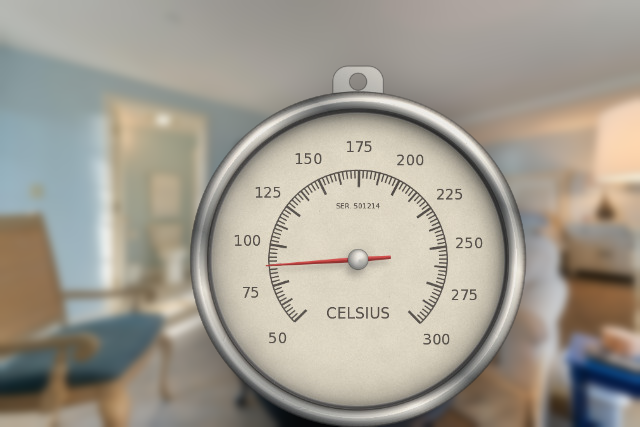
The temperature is 87.5 °C
